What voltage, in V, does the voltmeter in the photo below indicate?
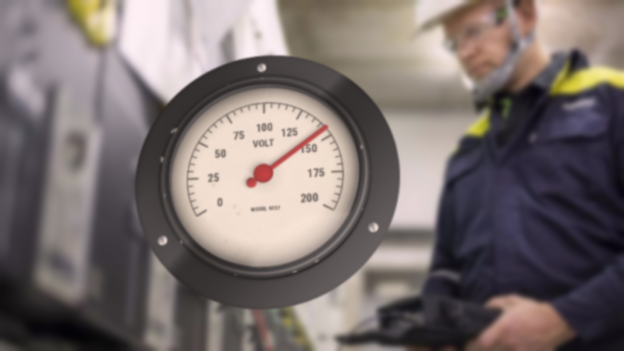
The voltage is 145 V
